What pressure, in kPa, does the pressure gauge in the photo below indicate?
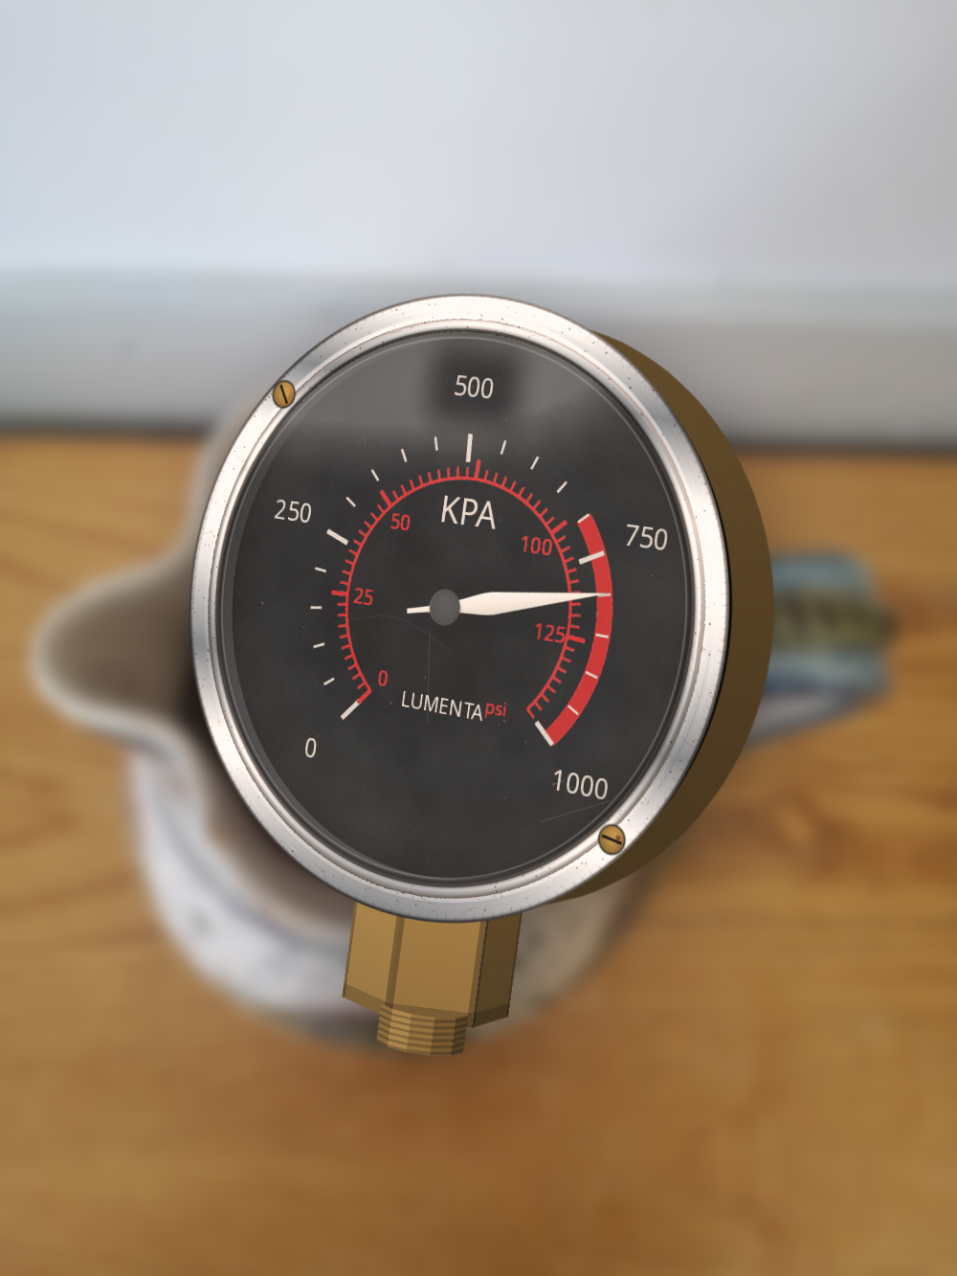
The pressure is 800 kPa
